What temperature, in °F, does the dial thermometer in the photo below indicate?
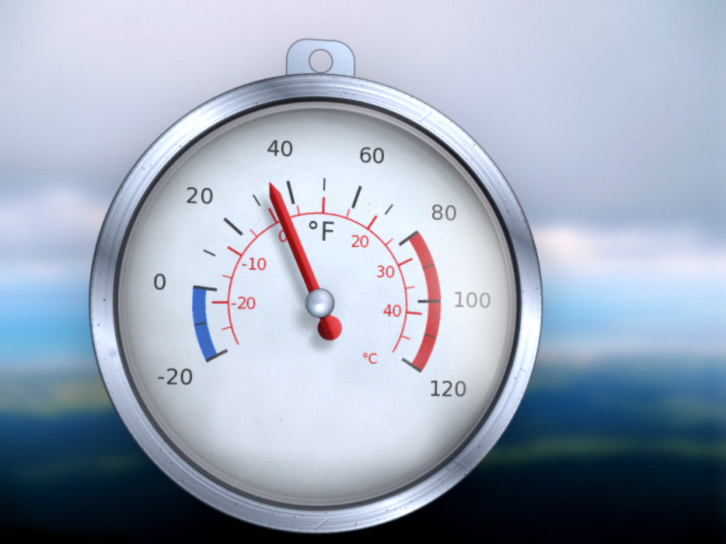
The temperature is 35 °F
